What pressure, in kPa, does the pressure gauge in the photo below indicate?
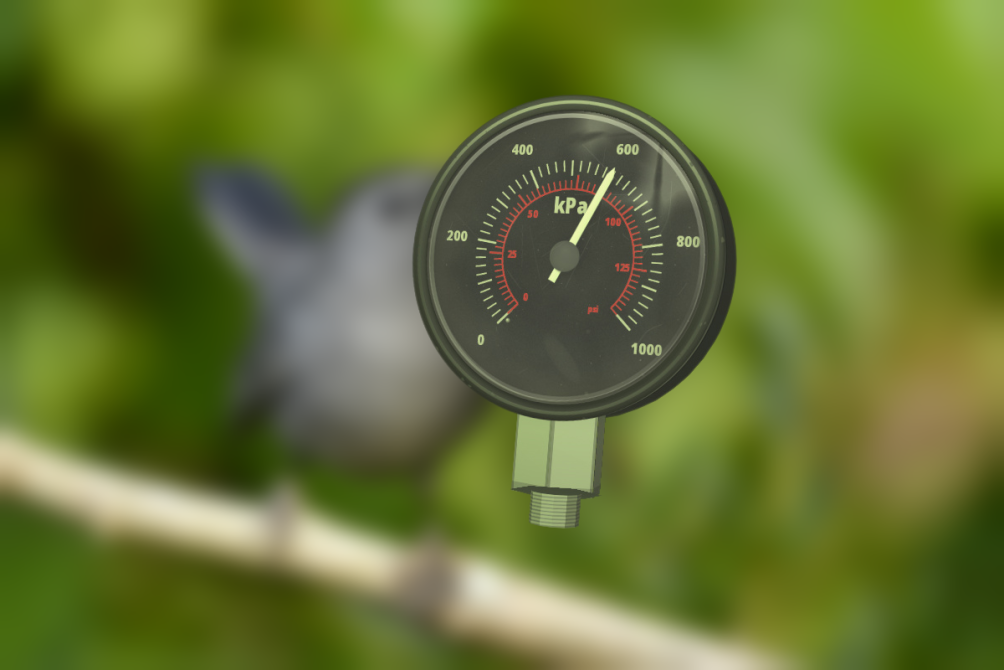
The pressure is 600 kPa
